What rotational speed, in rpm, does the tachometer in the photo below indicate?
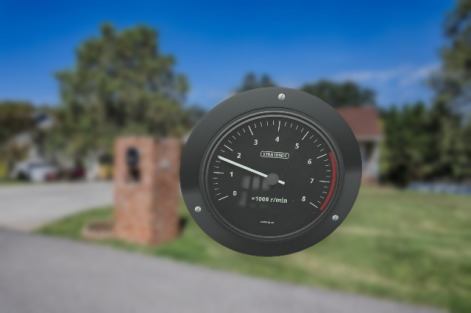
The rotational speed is 1600 rpm
